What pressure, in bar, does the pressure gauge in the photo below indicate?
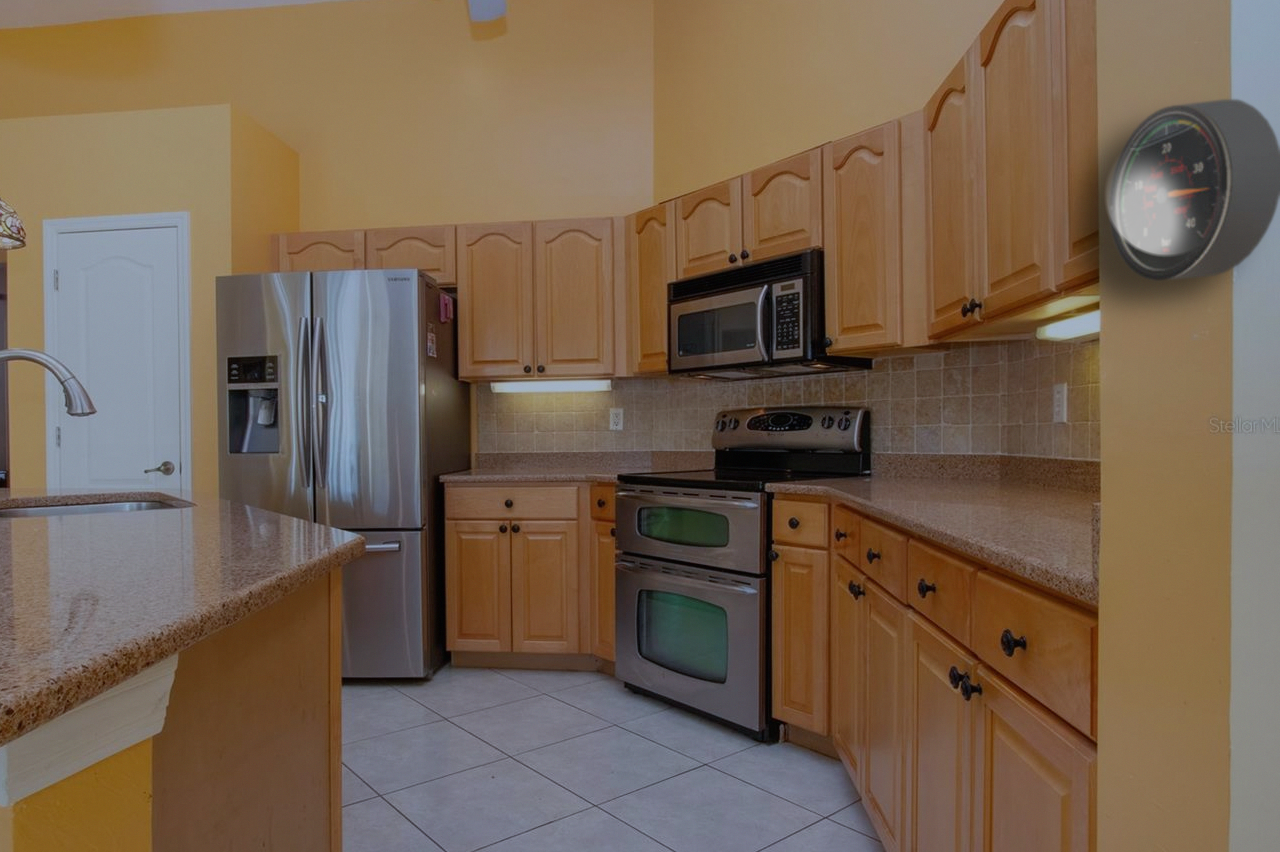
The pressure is 34 bar
